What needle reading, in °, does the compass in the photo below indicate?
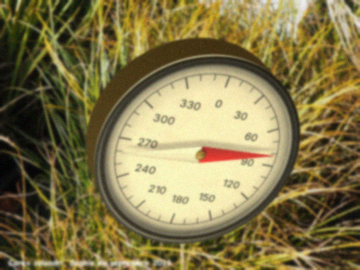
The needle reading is 80 °
